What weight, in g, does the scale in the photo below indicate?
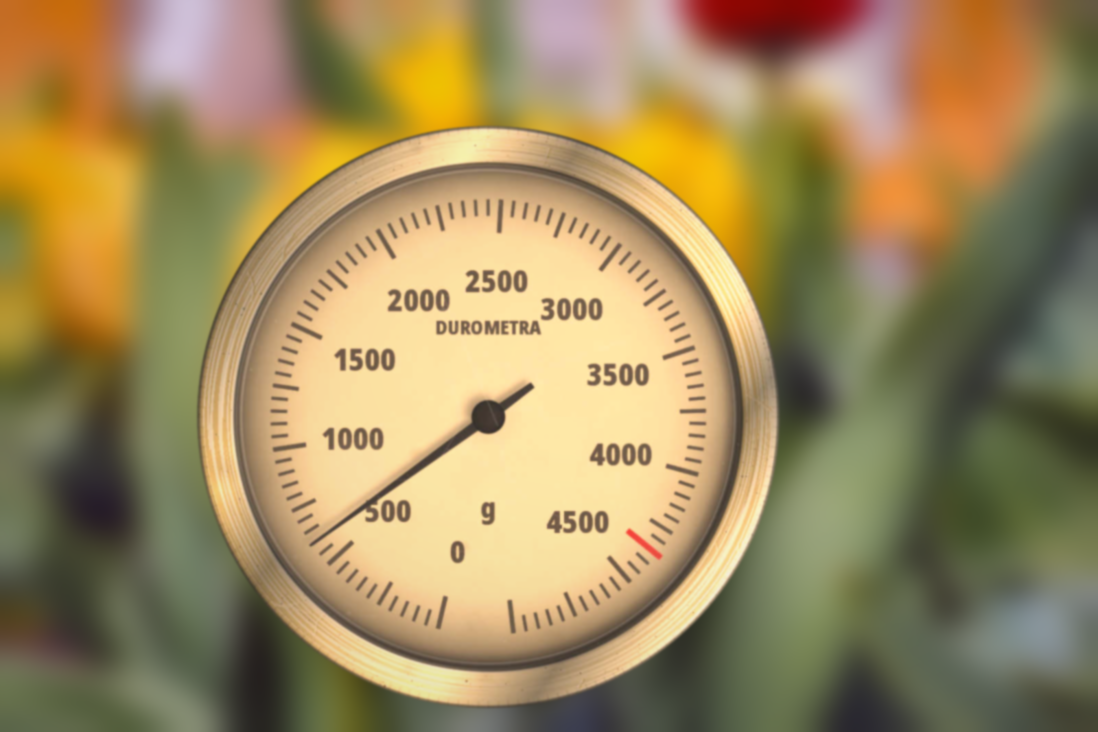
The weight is 600 g
